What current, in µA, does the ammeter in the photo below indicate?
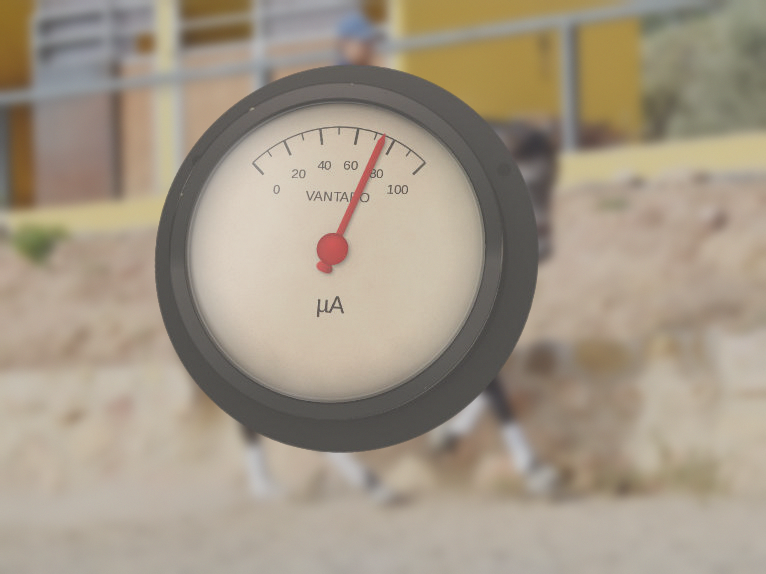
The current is 75 µA
